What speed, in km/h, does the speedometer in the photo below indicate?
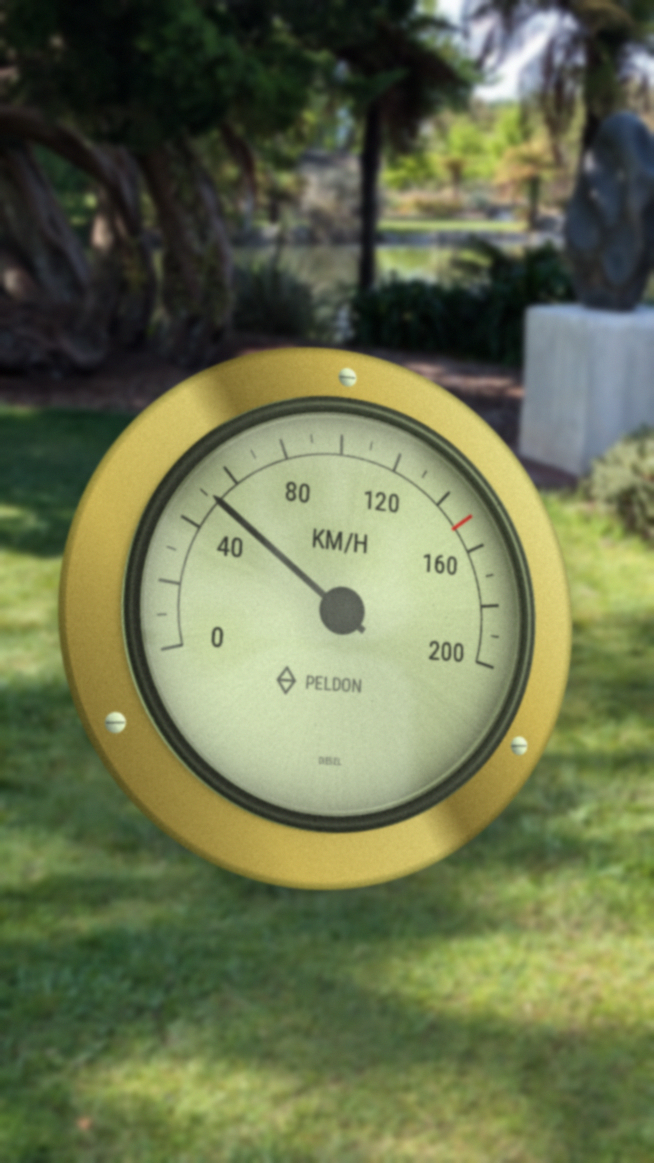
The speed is 50 km/h
